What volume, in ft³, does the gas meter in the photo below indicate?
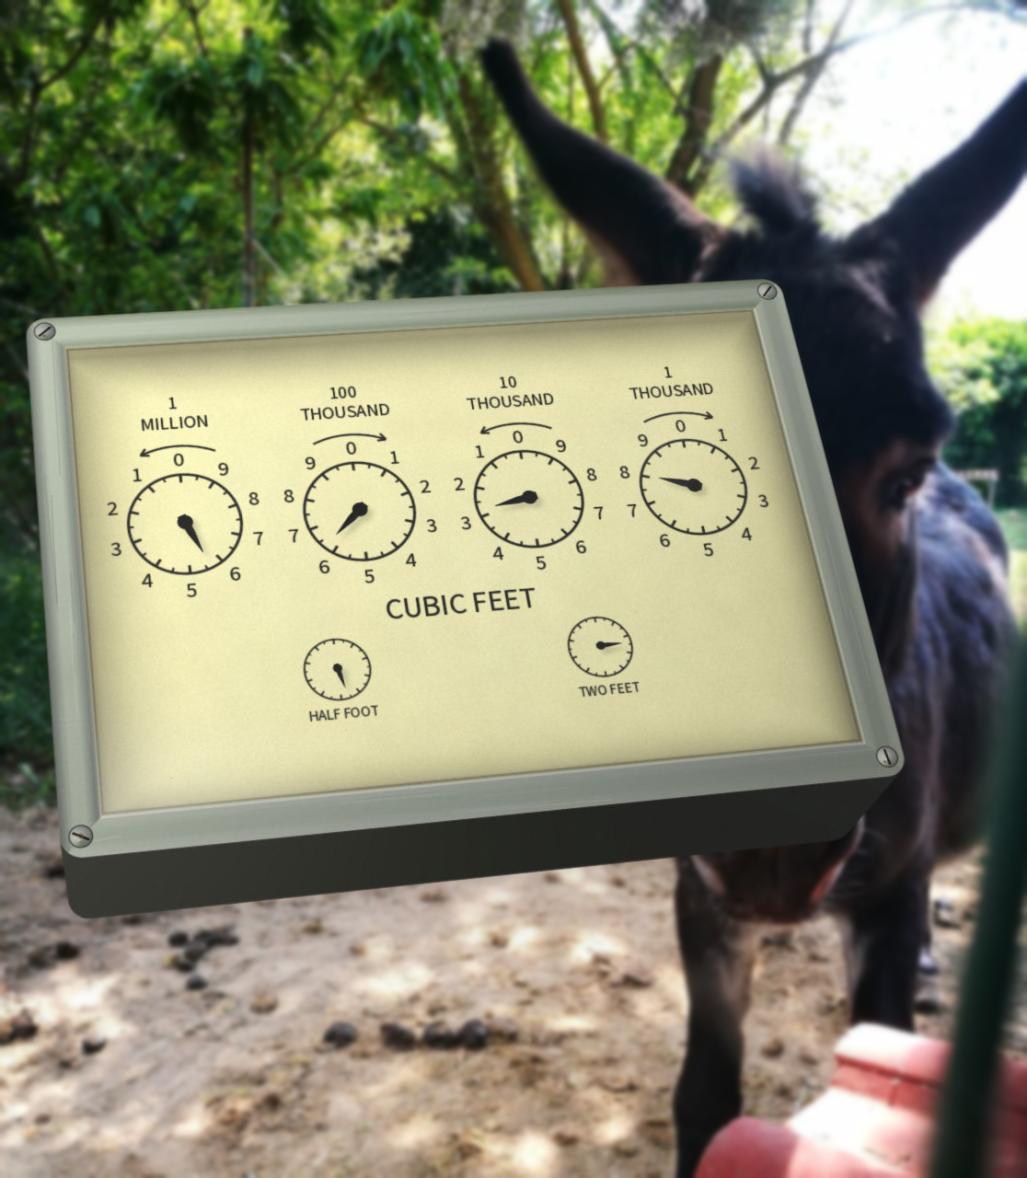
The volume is 562800 ft³
